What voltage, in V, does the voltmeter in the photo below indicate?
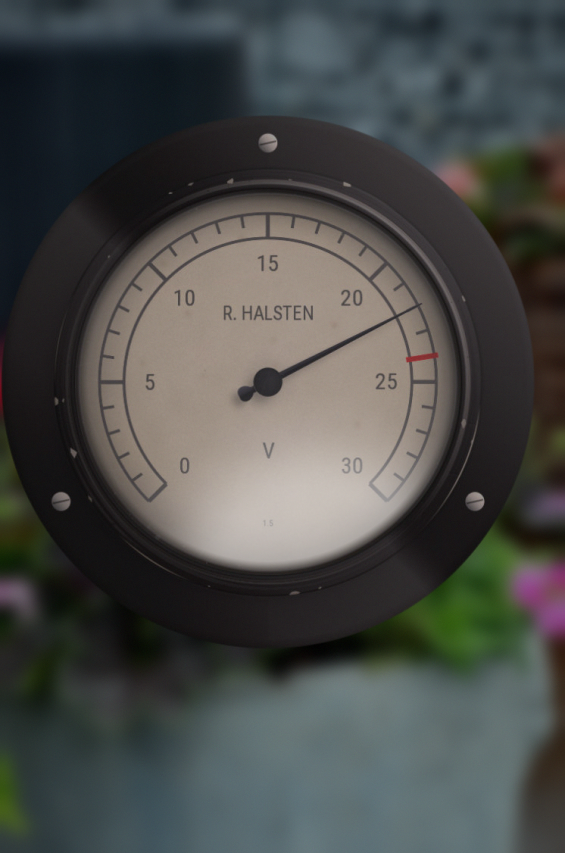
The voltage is 22 V
